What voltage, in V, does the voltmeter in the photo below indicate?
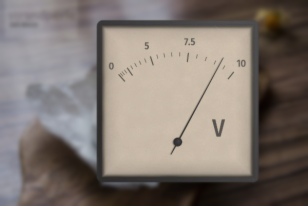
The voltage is 9.25 V
